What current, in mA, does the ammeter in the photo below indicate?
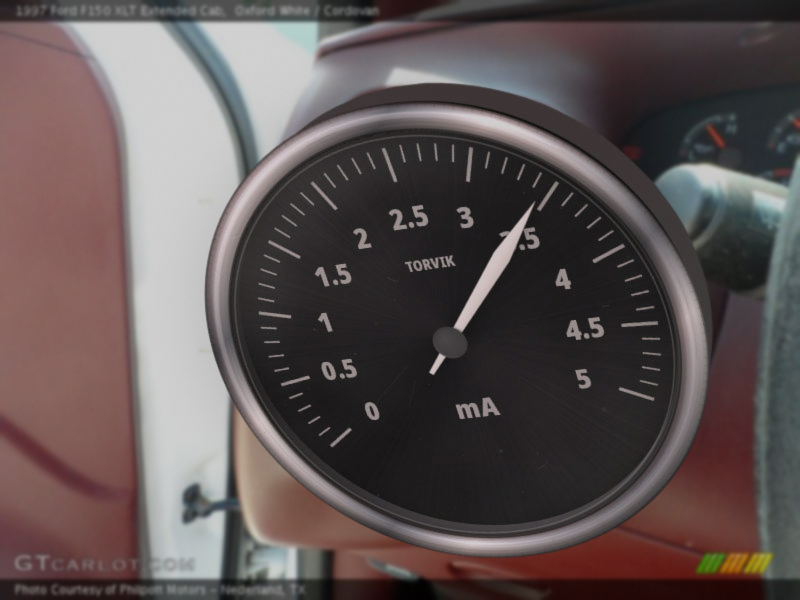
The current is 3.45 mA
